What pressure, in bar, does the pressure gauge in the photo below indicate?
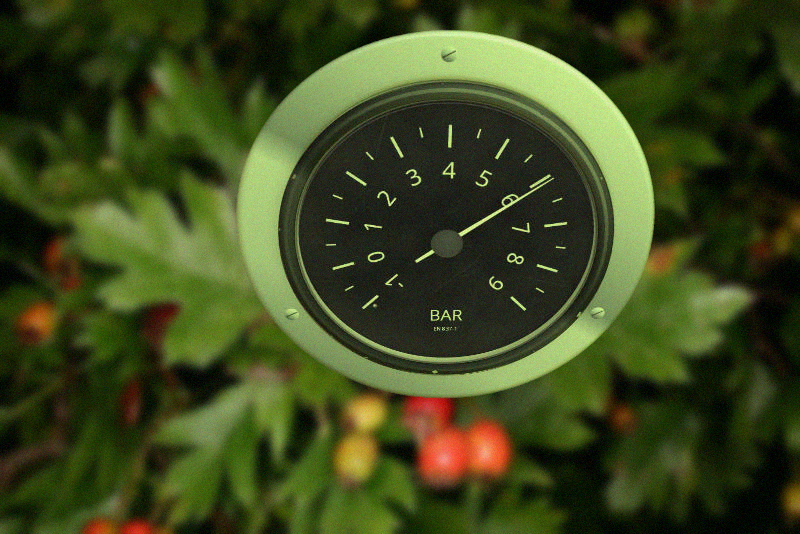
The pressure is 6 bar
